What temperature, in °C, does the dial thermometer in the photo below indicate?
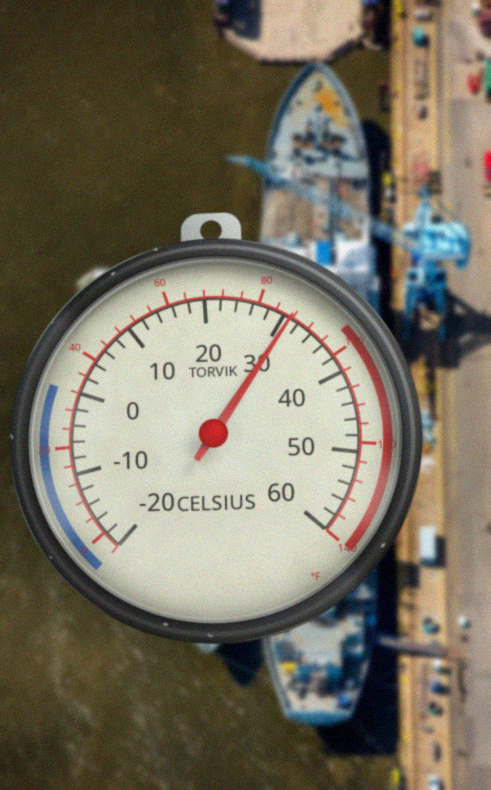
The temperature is 31 °C
